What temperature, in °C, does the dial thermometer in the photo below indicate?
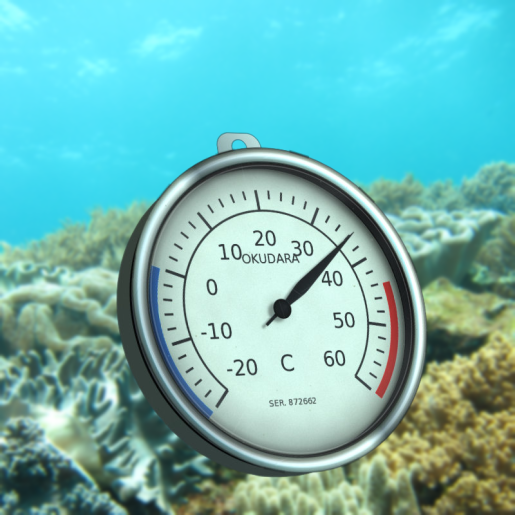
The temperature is 36 °C
